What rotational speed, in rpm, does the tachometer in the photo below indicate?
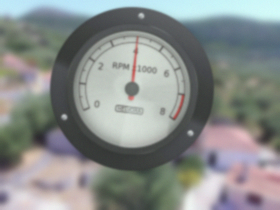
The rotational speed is 4000 rpm
